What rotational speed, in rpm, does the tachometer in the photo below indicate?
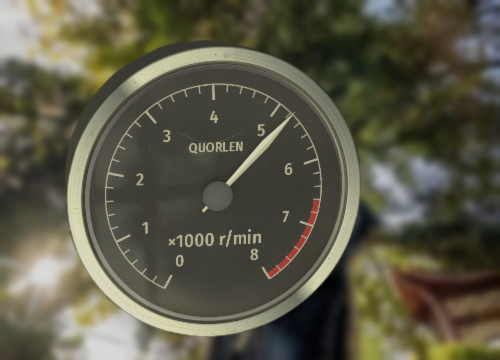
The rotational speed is 5200 rpm
